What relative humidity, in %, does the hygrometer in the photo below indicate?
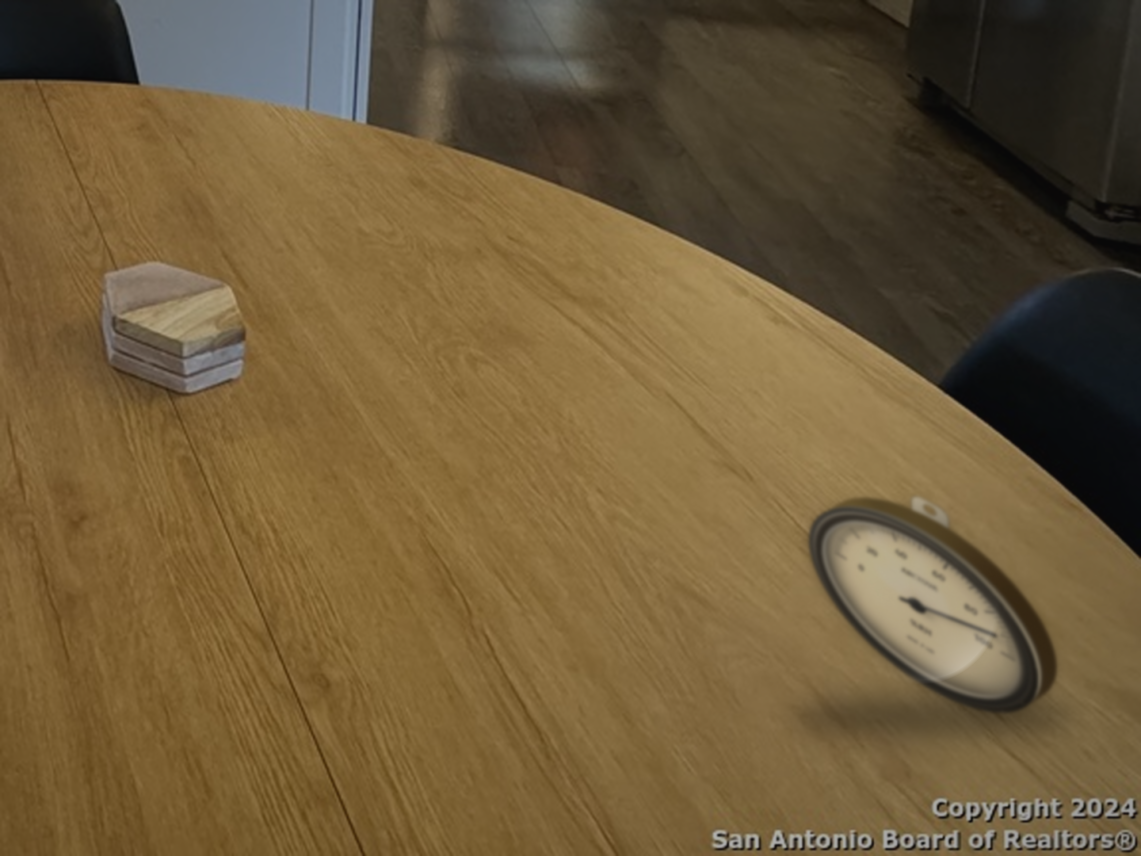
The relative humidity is 90 %
